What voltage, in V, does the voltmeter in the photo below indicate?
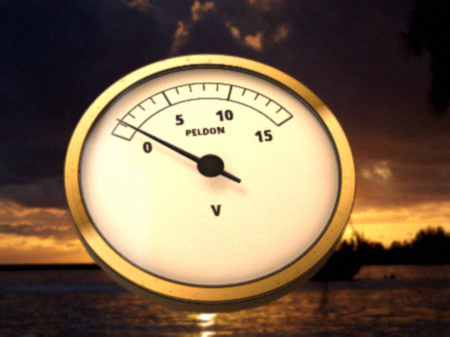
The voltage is 1 V
